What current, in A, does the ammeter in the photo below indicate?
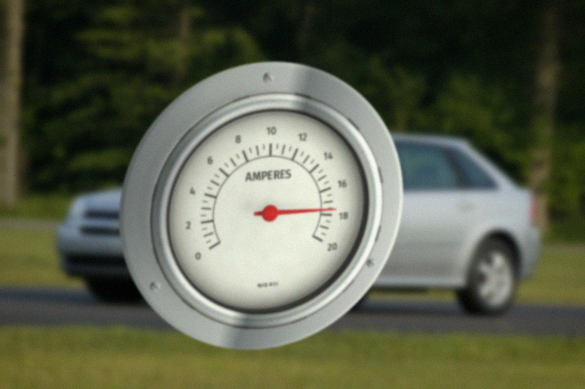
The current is 17.5 A
